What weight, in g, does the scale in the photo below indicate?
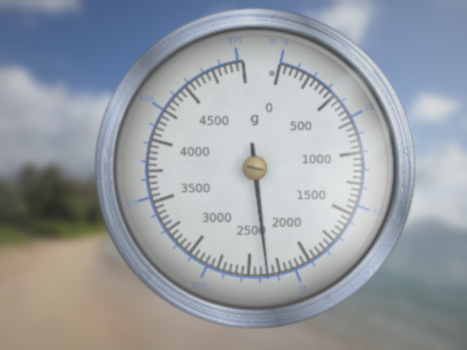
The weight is 2350 g
